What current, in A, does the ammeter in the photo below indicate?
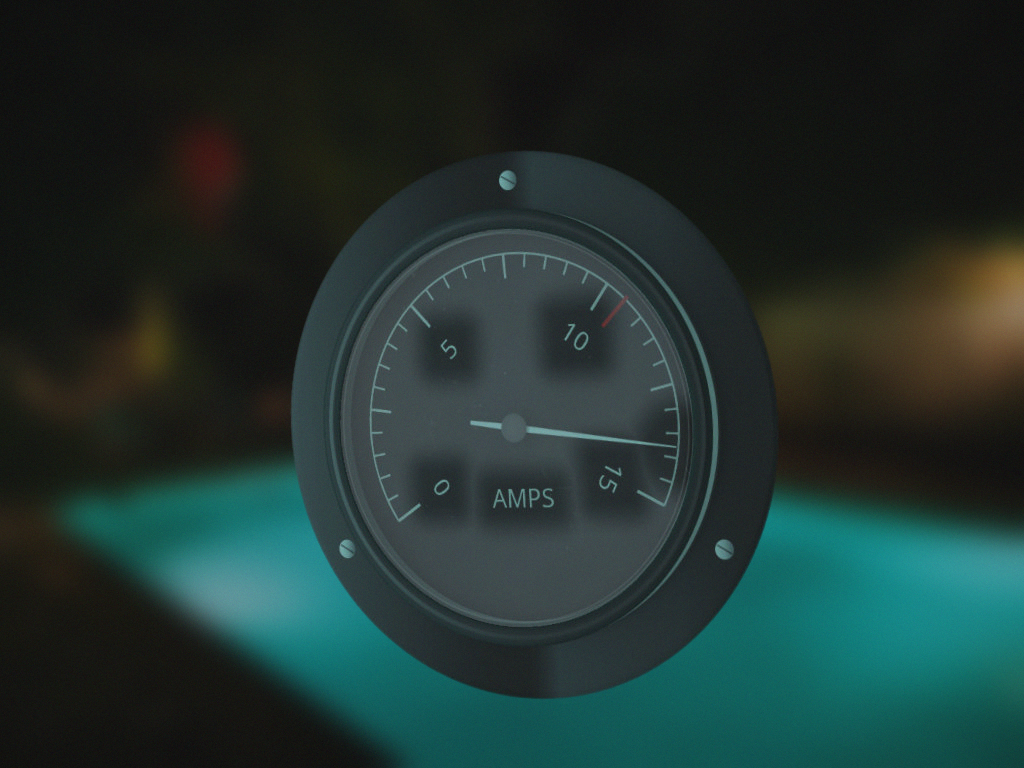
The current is 13.75 A
